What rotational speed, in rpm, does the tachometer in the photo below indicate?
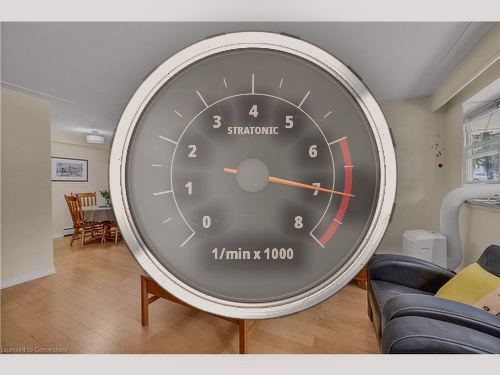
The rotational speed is 7000 rpm
